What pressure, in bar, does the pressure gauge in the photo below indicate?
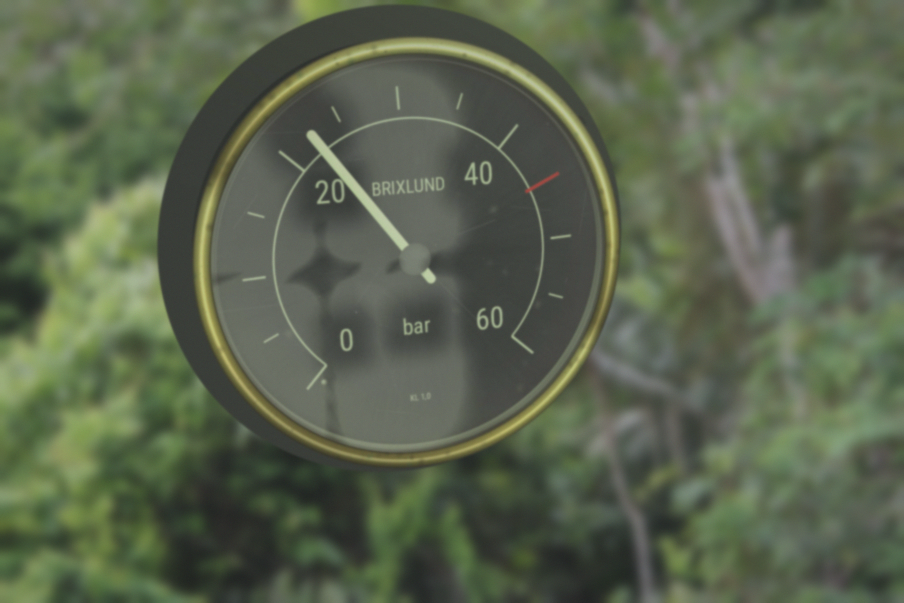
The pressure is 22.5 bar
